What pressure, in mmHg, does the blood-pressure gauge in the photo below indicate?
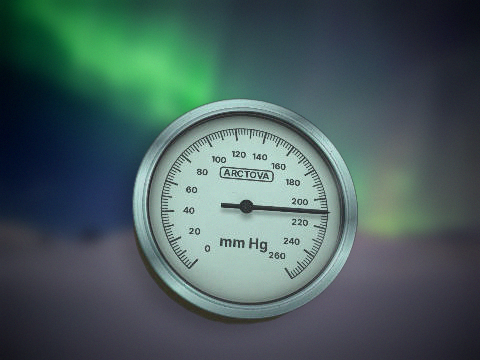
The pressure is 210 mmHg
